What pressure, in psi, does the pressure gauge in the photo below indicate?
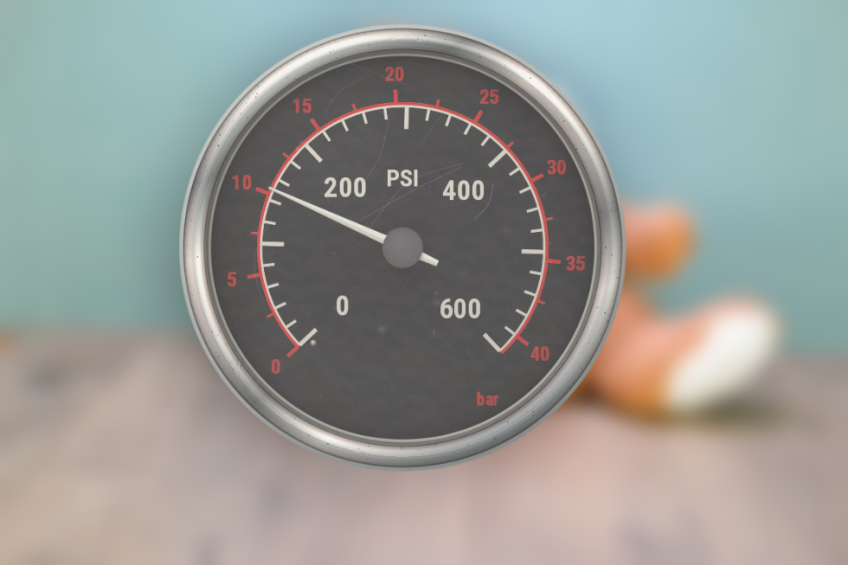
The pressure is 150 psi
